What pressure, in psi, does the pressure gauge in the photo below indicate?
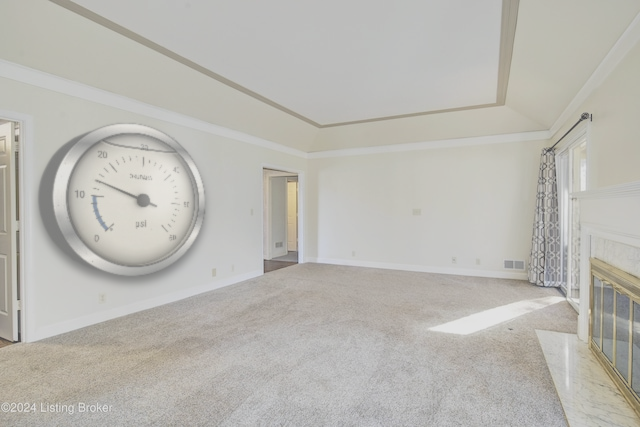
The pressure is 14 psi
